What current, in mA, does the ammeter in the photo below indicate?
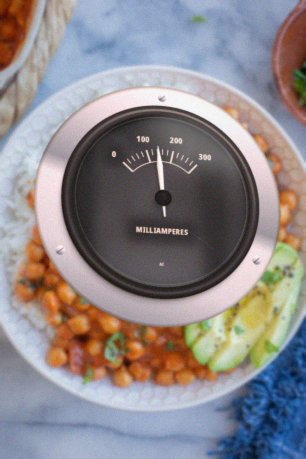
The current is 140 mA
